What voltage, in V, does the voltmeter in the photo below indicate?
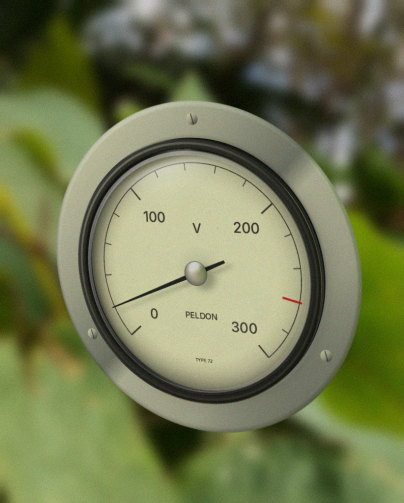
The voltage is 20 V
